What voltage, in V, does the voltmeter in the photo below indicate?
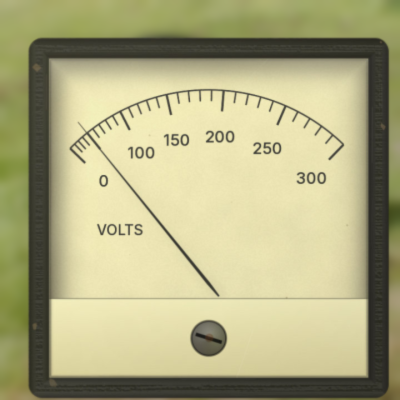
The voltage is 50 V
